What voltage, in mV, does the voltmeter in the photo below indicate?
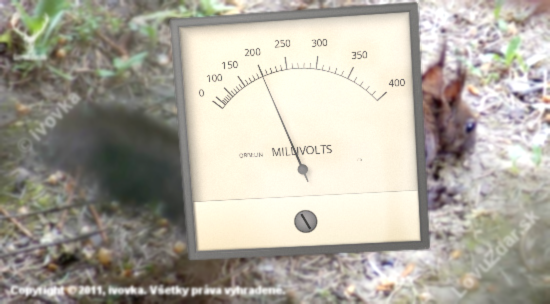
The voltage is 200 mV
